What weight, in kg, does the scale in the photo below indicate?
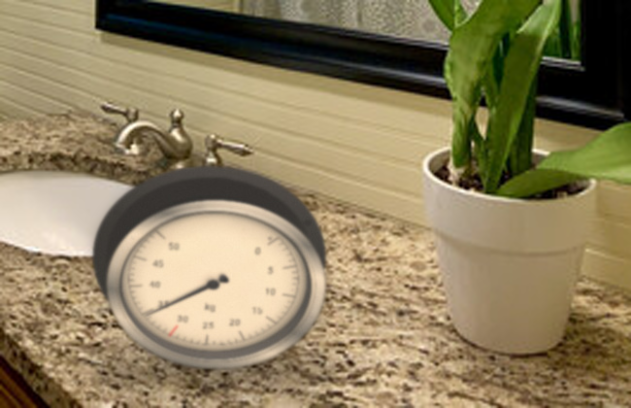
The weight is 35 kg
